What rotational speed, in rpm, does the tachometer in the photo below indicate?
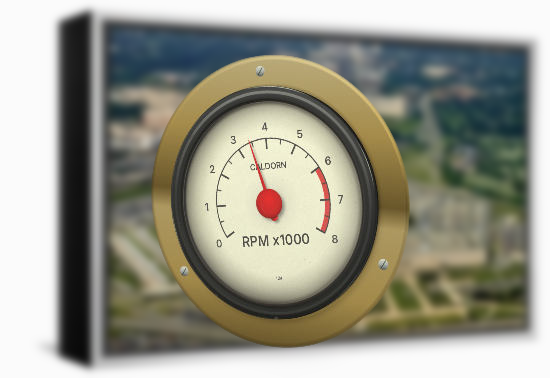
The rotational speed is 3500 rpm
